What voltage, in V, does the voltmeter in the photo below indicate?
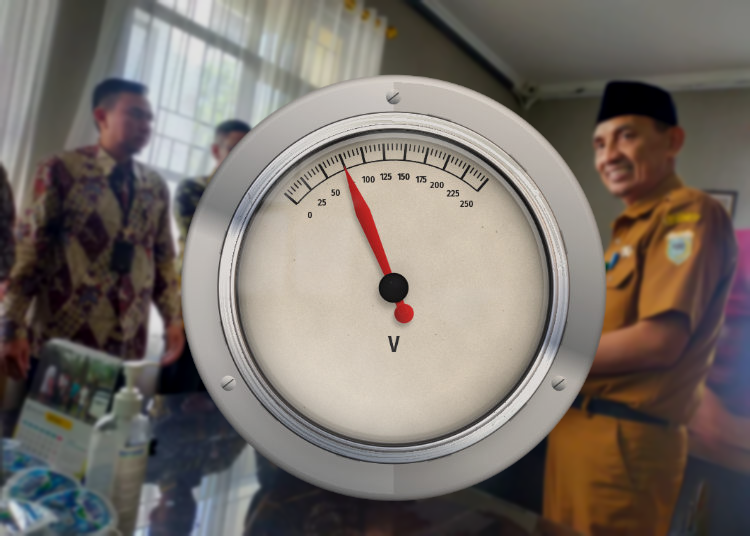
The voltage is 75 V
